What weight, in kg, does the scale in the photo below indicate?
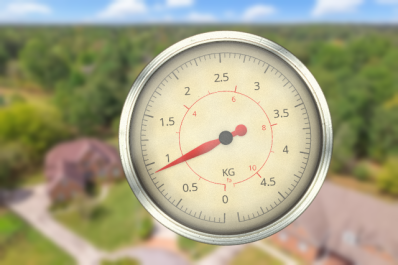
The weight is 0.9 kg
